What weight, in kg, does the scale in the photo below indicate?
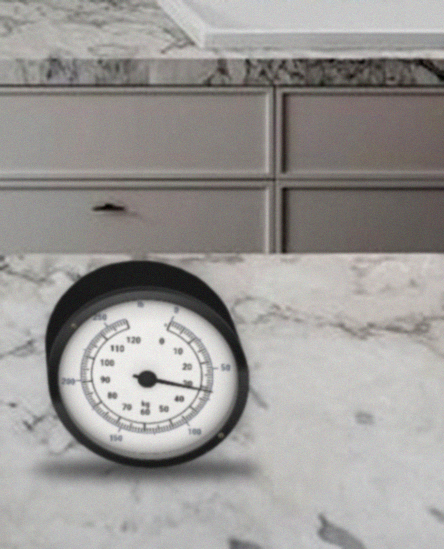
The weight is 30 kg
